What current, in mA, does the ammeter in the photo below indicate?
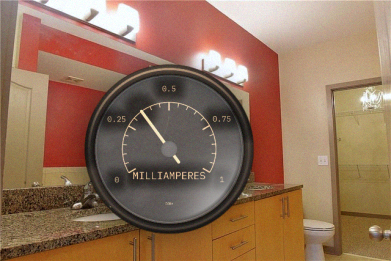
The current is 0.35 mA
